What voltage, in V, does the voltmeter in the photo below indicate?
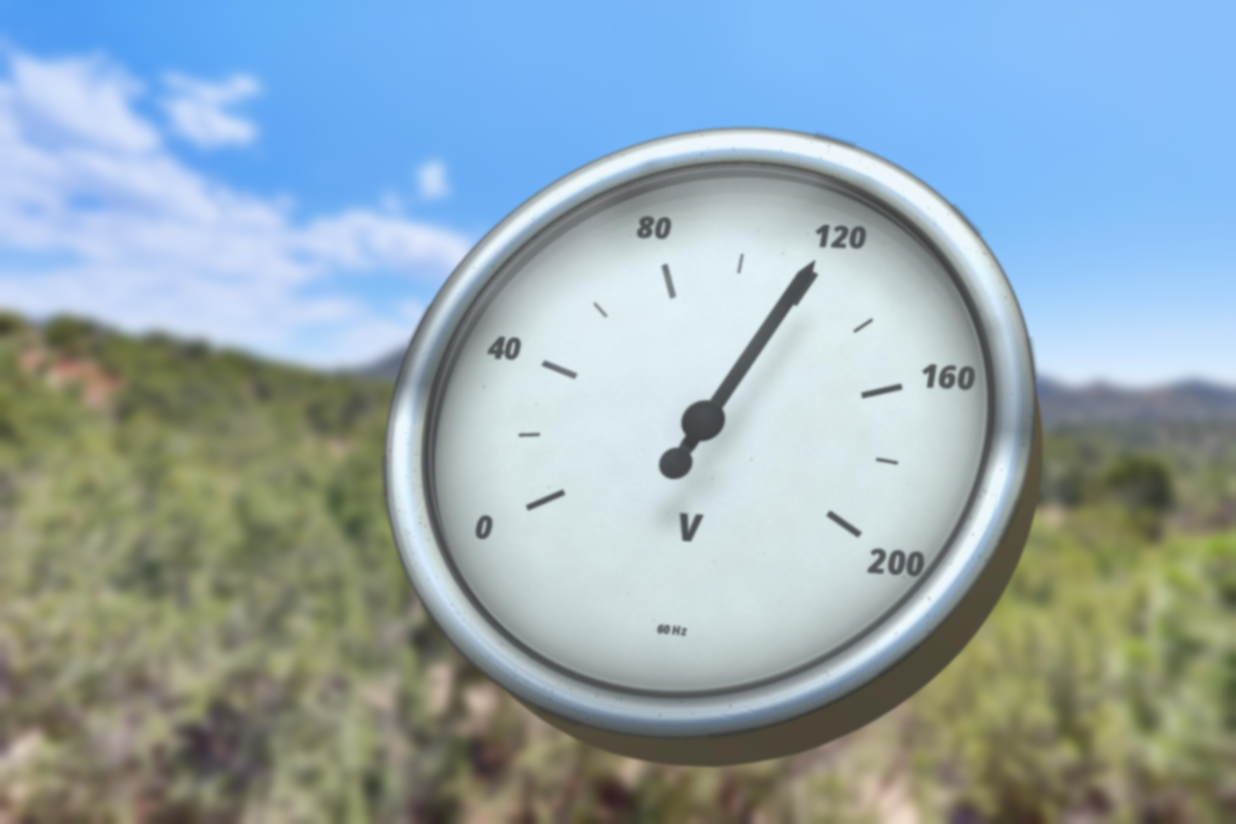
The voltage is 120 V
